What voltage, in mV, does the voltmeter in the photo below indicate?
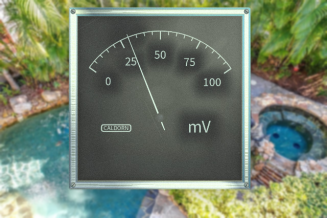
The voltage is 30 mV
